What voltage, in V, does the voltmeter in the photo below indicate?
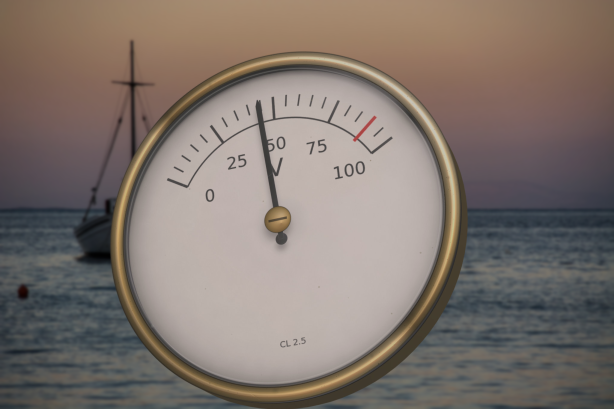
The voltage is 45 V
